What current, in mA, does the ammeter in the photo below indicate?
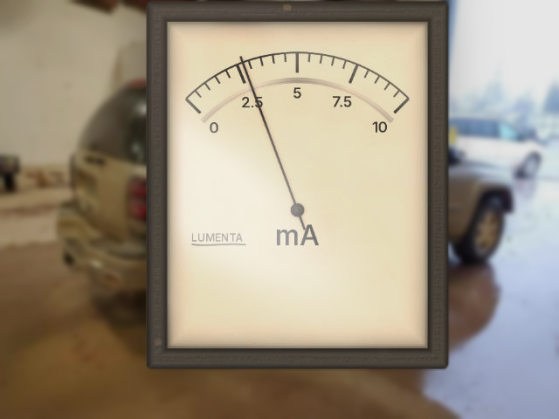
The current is 2.75 mA
